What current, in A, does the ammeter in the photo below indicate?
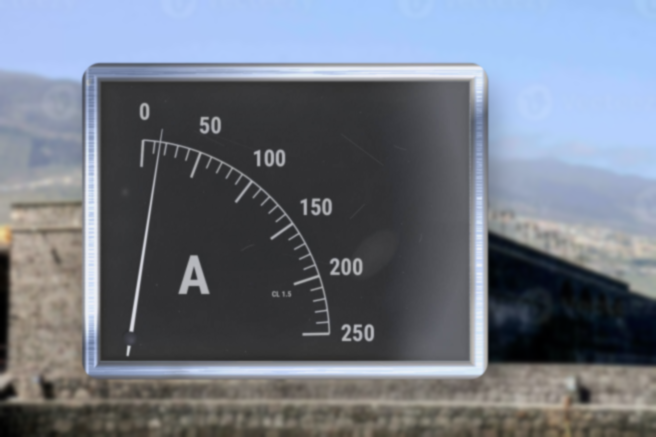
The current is 15 A
